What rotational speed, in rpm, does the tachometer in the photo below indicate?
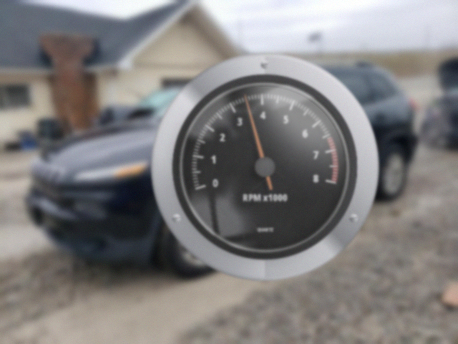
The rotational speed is 3500 rpm
